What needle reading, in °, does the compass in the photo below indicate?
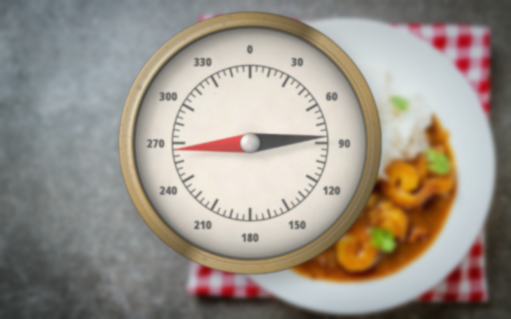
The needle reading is 265 °
